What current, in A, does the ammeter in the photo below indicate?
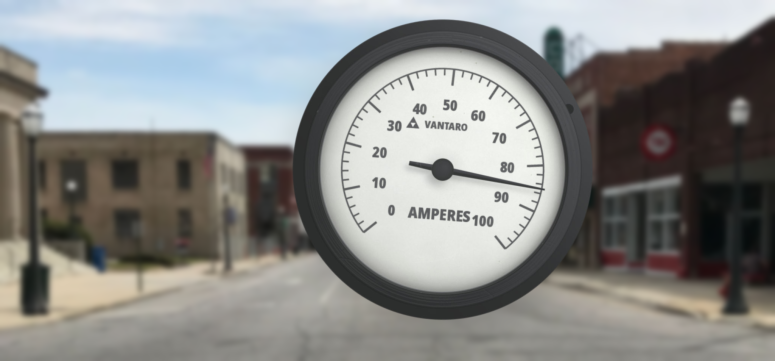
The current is 85 A
